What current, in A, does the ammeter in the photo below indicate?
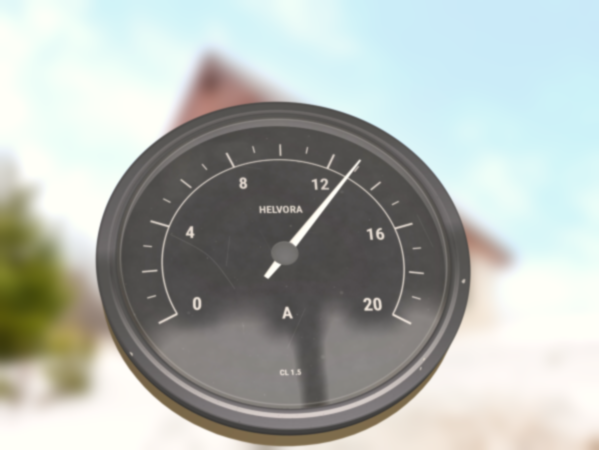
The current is 13 A
